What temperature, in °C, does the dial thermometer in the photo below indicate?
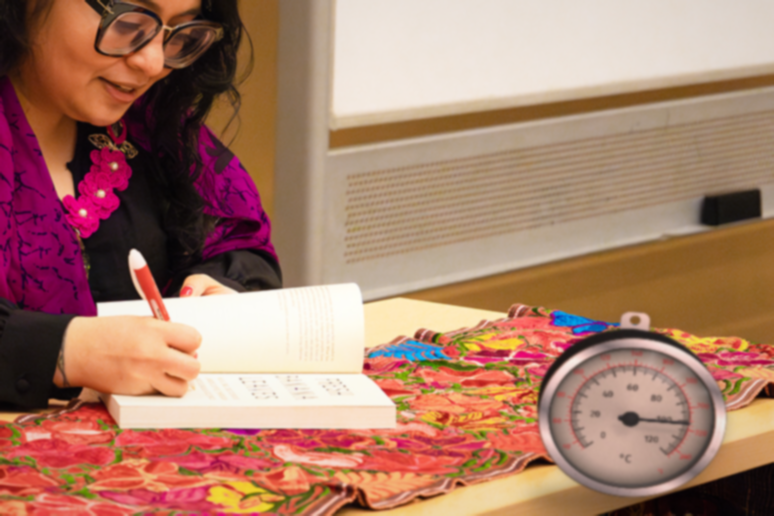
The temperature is 100 °C
